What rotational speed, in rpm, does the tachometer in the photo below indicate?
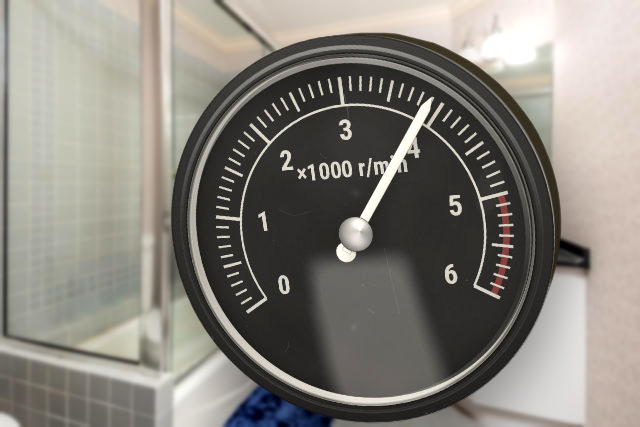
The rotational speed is 3900 rpm
